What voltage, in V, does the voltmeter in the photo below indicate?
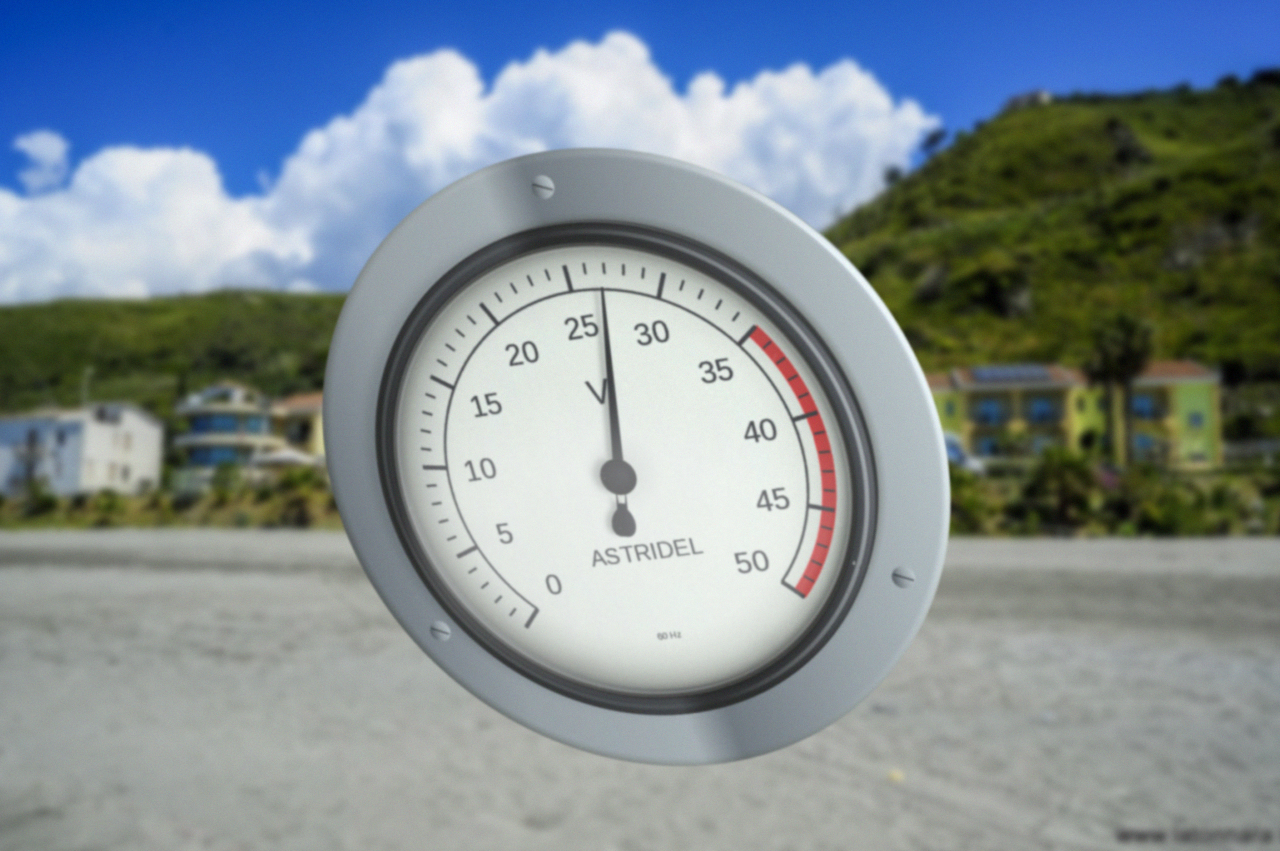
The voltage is 27 V
